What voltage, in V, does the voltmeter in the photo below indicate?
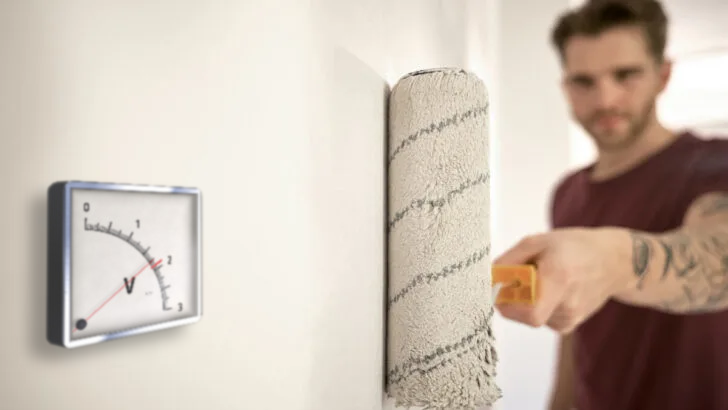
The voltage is 1.75 V
